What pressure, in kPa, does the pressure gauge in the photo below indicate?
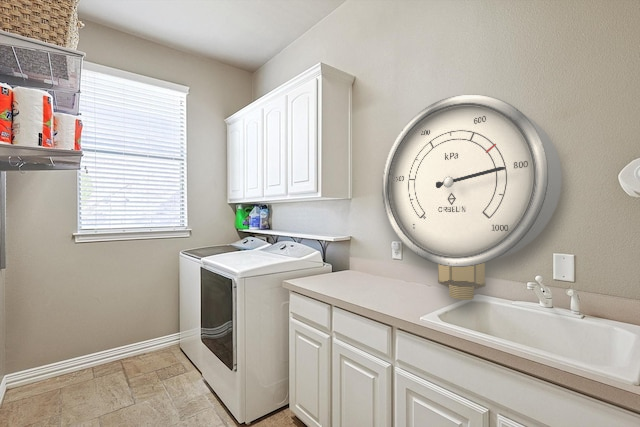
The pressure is 800 kPa
